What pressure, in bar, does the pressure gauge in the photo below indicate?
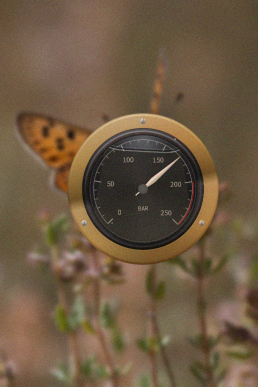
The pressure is 170 bar
